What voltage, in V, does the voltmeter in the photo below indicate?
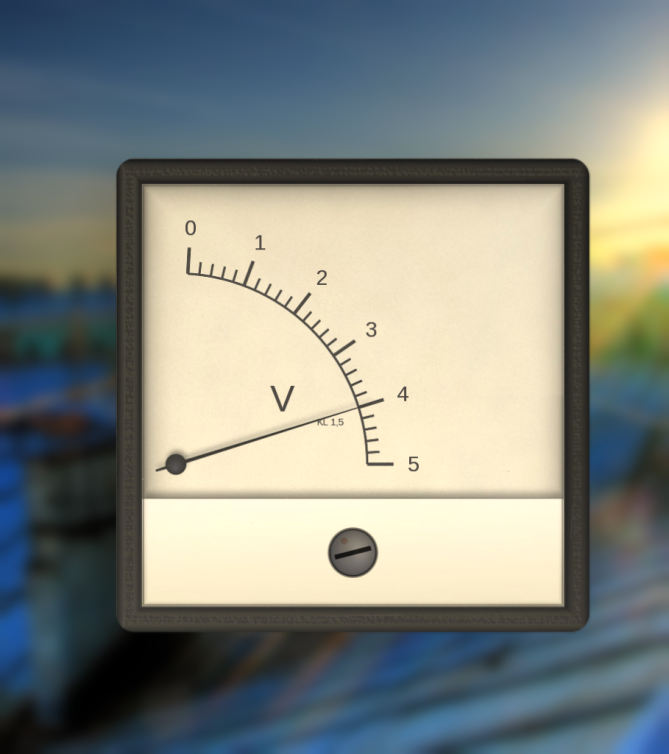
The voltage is 4 V
